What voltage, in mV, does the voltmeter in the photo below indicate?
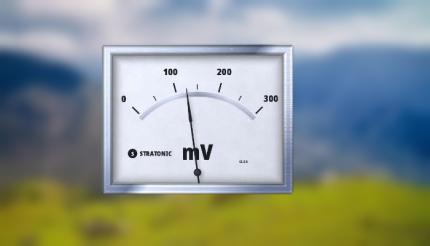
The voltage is 125 mV
